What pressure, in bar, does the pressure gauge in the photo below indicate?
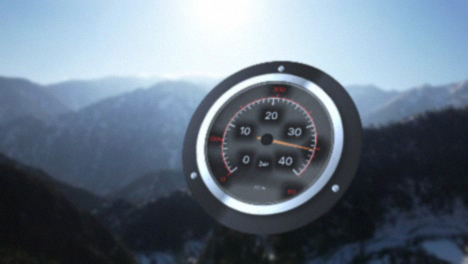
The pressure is 35 bar
